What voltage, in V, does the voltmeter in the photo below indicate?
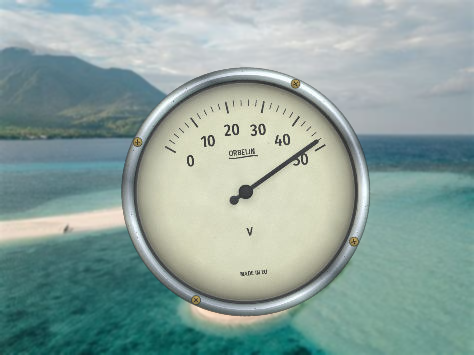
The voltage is 48 V
